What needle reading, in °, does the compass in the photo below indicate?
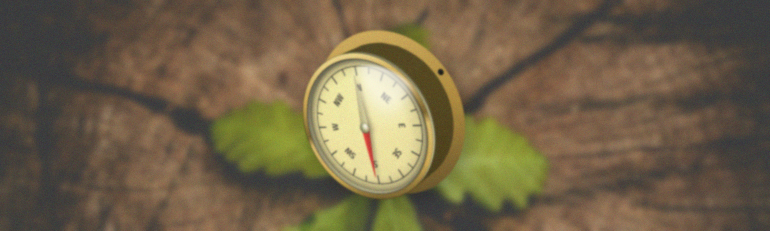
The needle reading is 180 °
